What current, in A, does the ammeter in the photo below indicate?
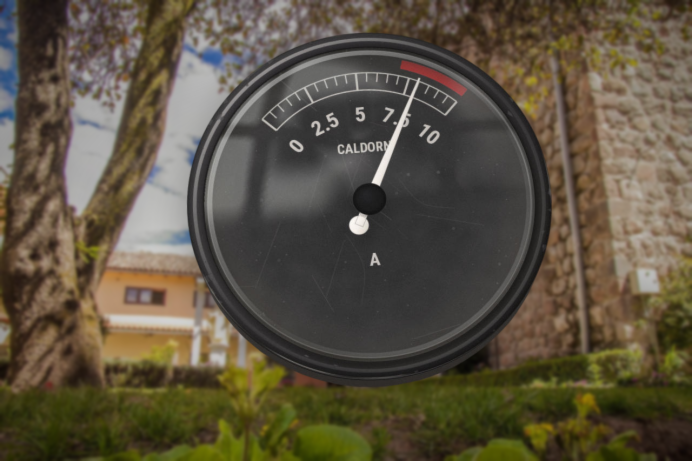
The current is 8 A
